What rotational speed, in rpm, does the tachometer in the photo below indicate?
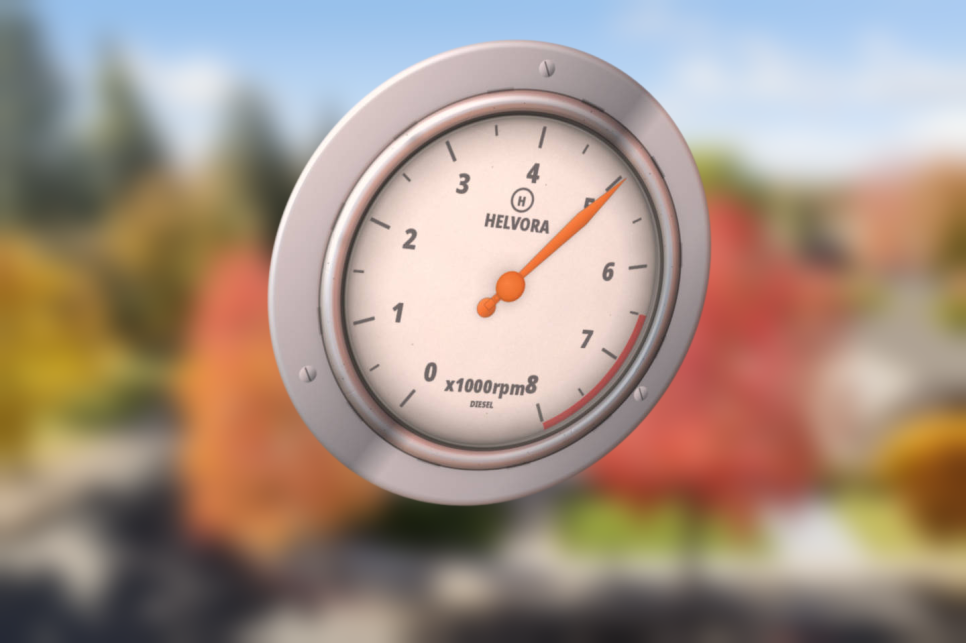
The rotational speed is 5000 rpm
